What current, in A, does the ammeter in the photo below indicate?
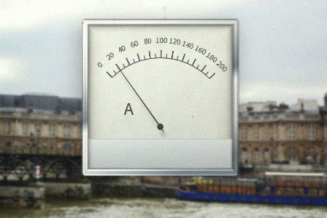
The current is 20 A
